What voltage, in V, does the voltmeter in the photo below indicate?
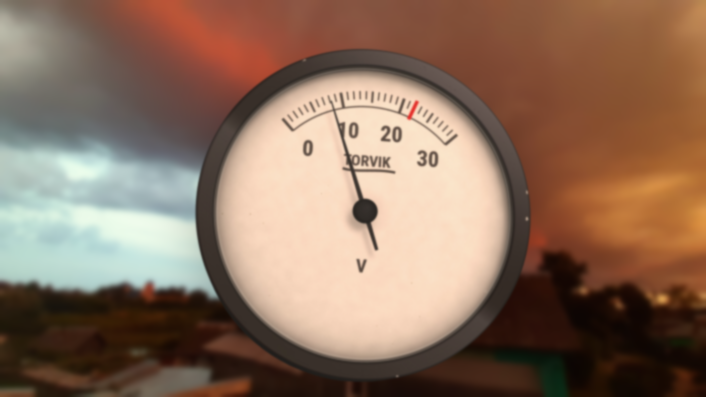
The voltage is 8 V
